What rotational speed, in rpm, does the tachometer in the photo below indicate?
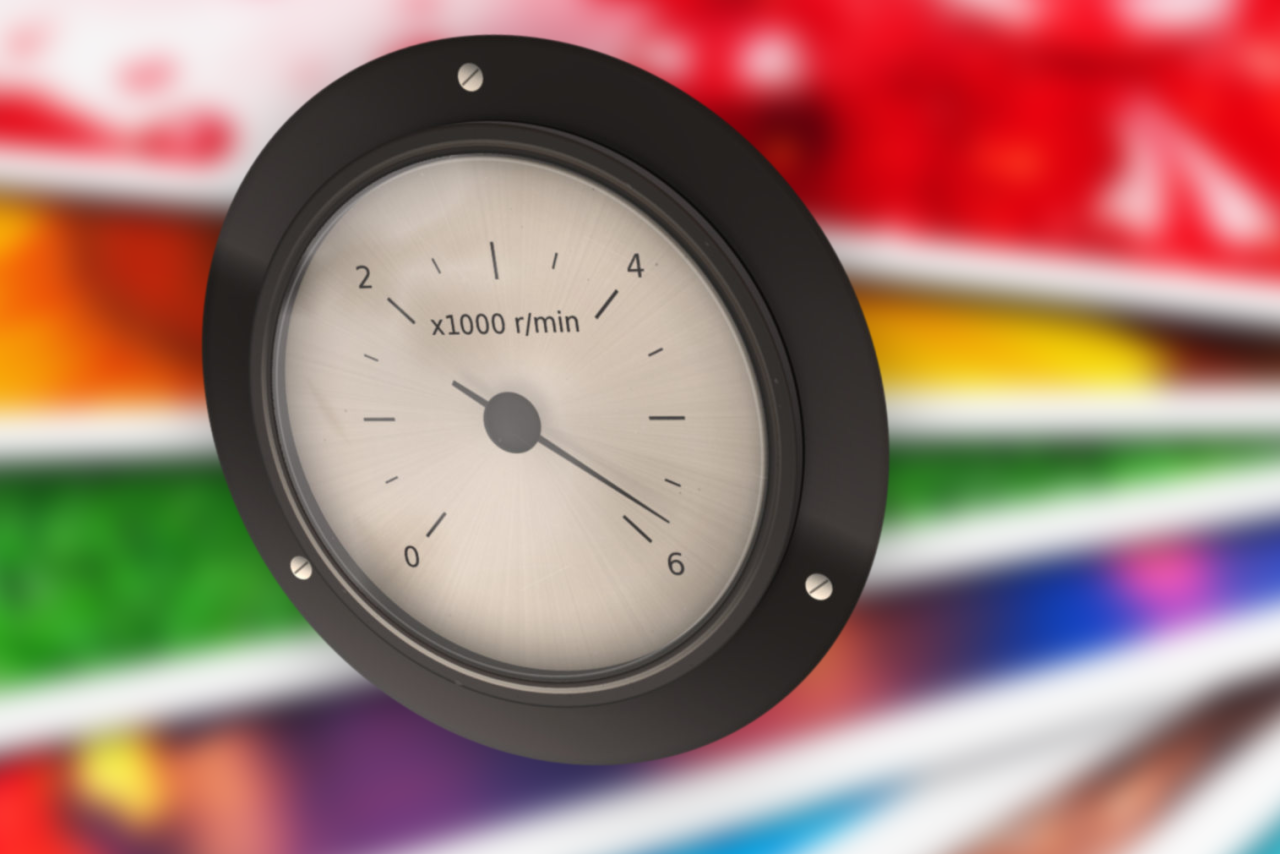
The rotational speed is 5750 rpm
